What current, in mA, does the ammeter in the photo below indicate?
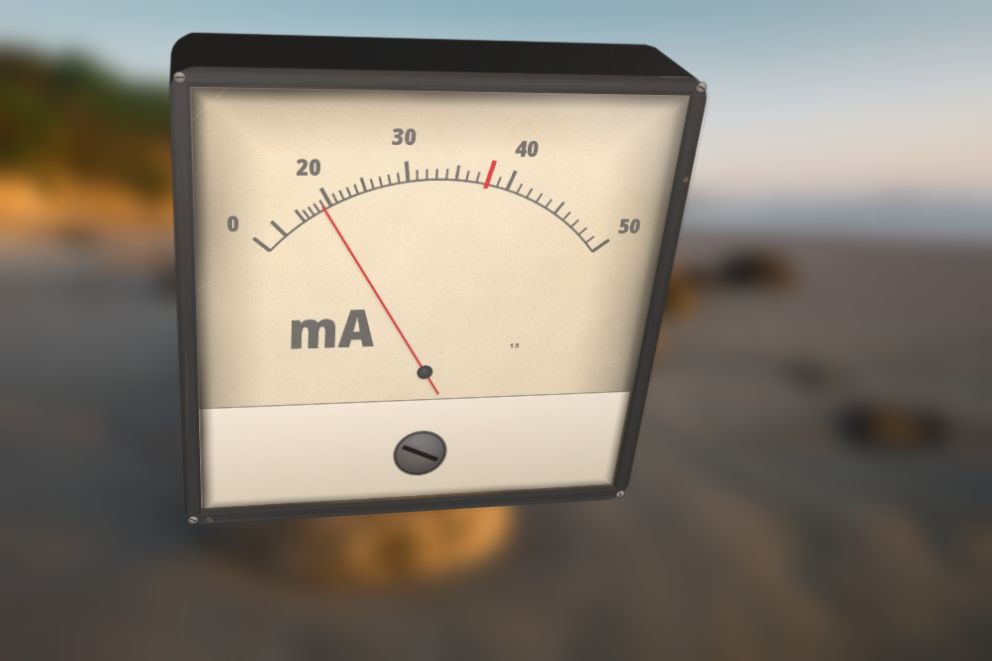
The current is 19 mA
